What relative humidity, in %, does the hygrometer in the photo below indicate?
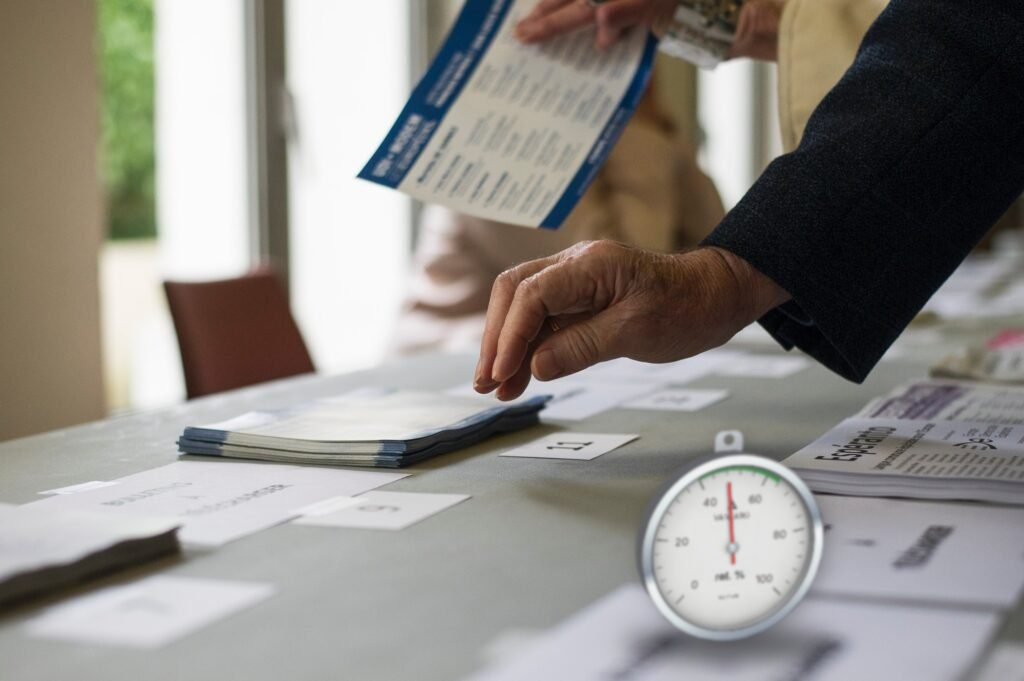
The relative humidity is 48 %
